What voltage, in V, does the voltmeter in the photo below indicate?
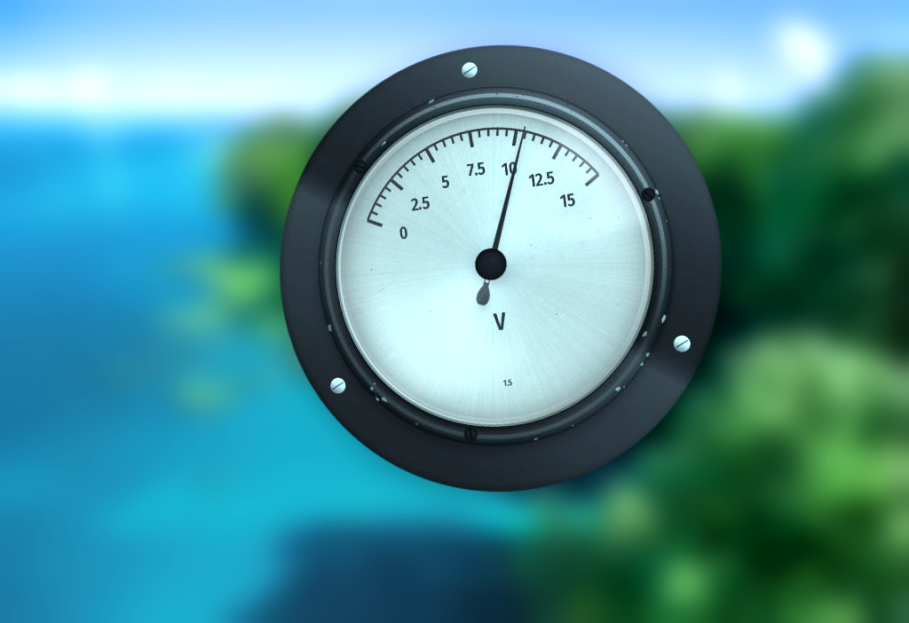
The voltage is 10.5 V
